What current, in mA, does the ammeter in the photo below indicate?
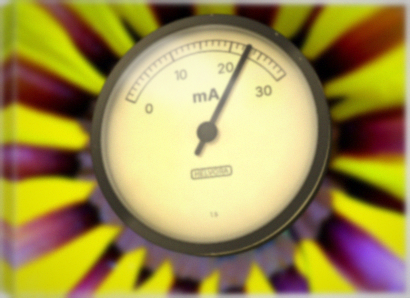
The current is 23 mA
